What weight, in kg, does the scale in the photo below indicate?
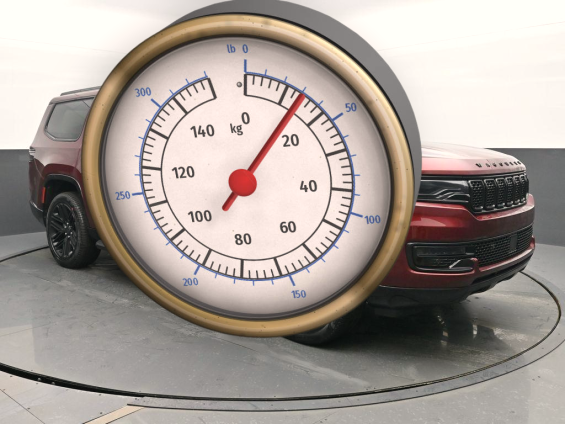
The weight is 14 kg
